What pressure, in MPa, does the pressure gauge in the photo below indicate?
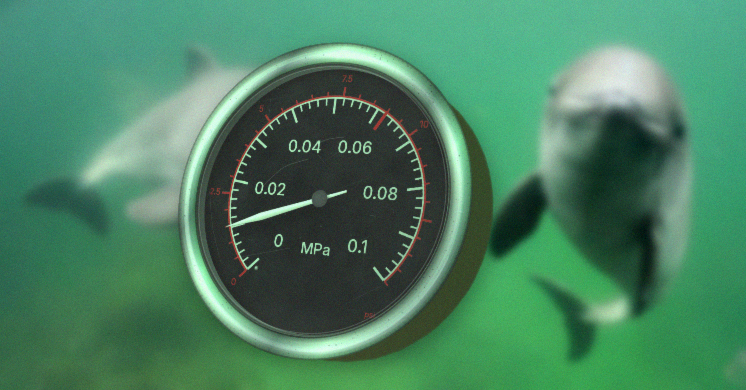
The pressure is 0.01 MPa
